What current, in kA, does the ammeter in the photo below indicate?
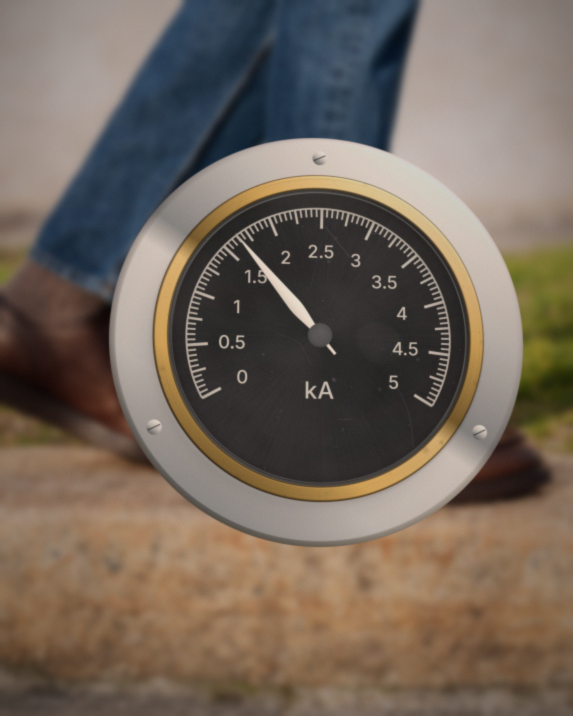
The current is 1.65 kA
